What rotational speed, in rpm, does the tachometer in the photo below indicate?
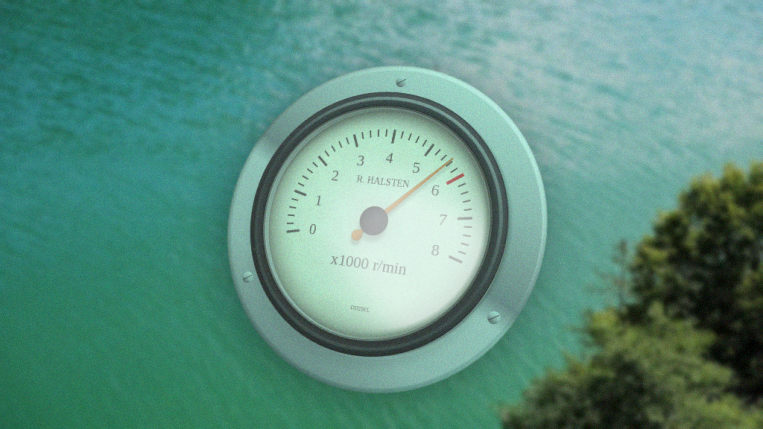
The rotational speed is 5600 rpm
